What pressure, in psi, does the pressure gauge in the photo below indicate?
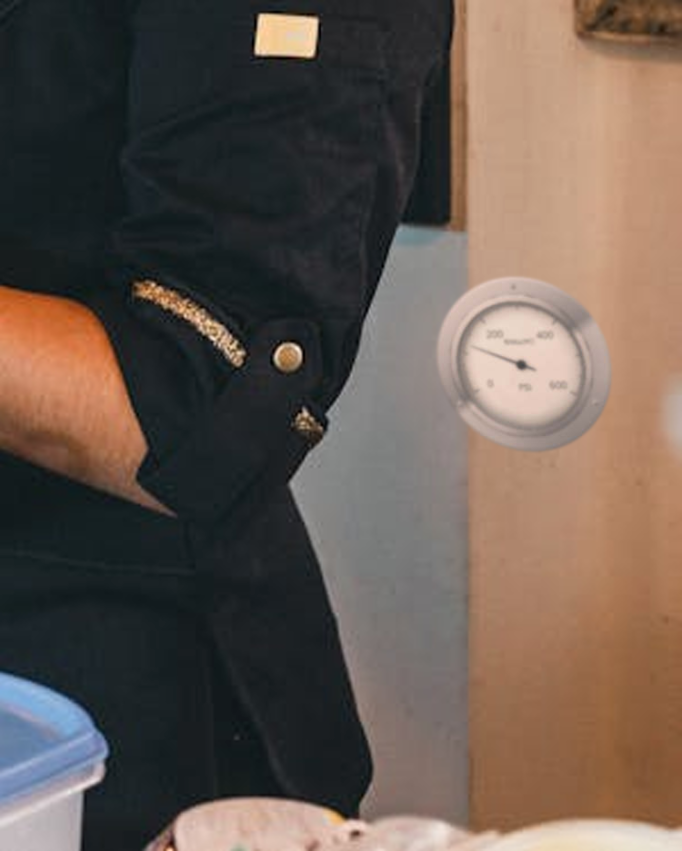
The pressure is 125 psi
